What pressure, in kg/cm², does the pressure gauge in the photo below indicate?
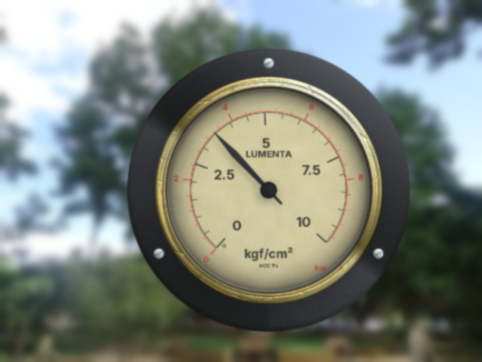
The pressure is 3.5 kg/cm²
